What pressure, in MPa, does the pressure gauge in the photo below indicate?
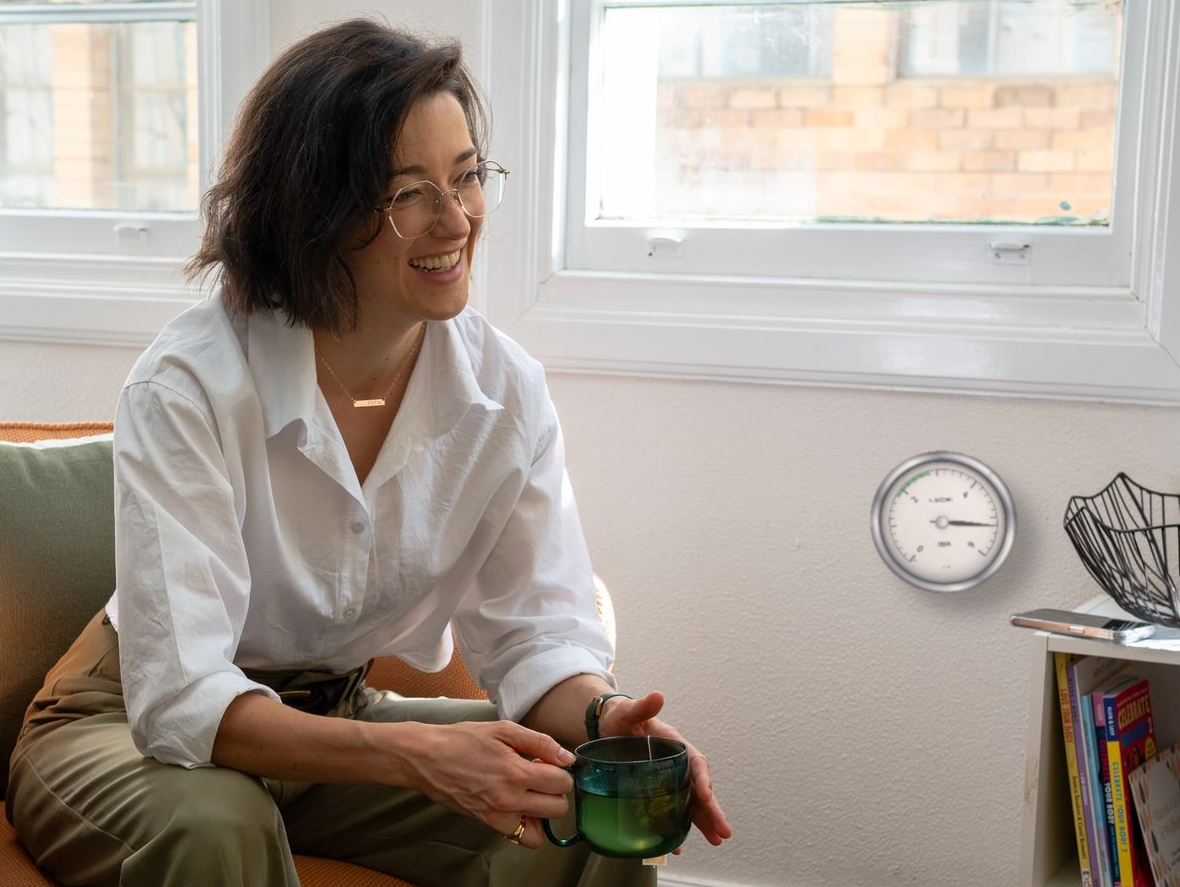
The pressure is 5.2 MPa
